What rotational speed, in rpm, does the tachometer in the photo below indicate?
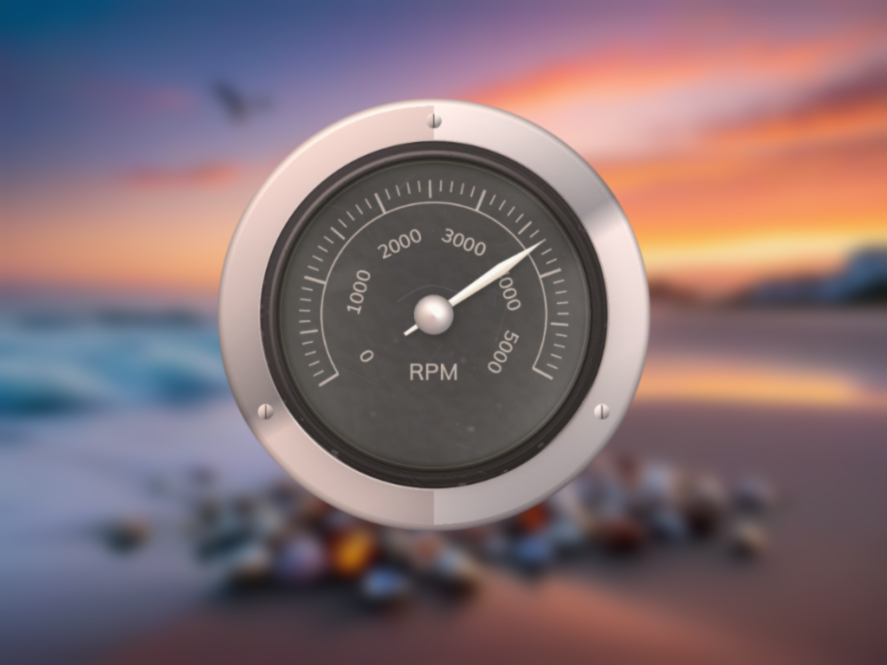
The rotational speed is 3700 rpm
